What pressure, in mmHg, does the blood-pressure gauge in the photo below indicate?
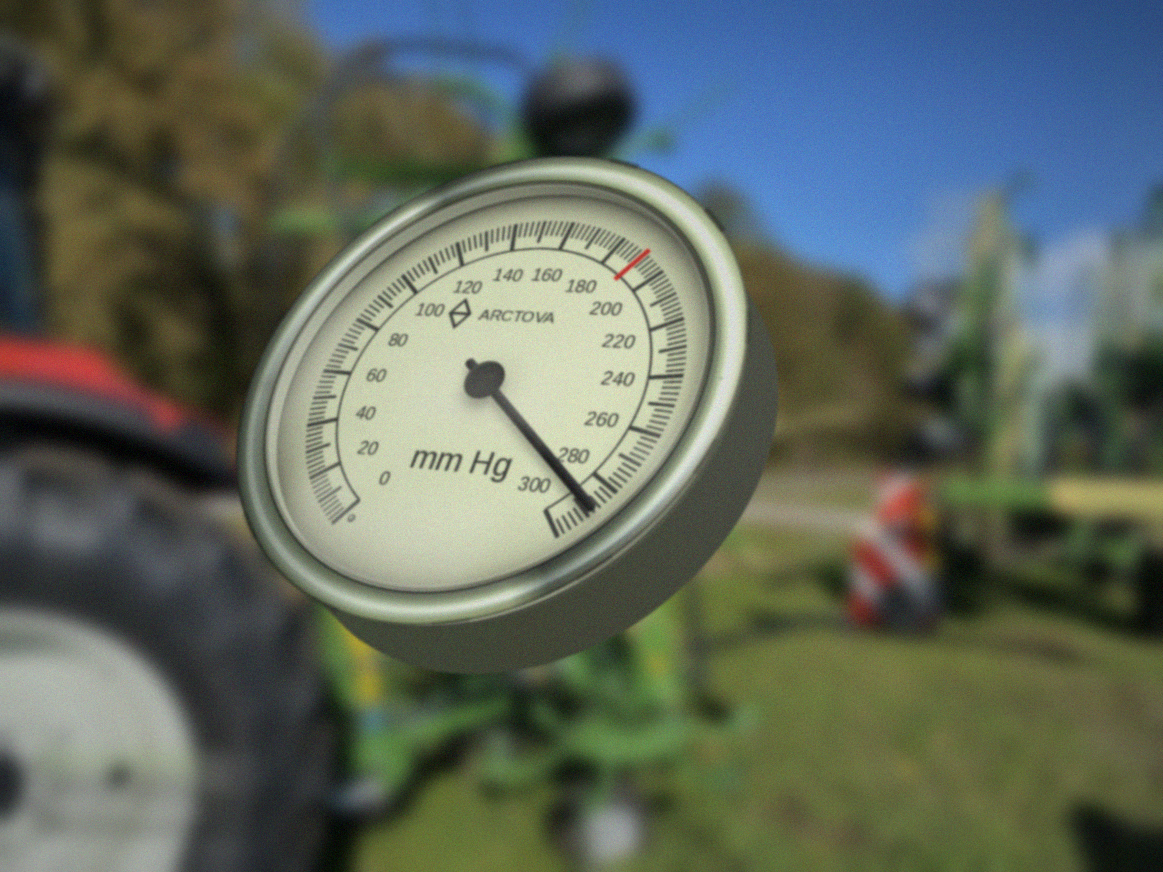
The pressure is 288 mmHg
